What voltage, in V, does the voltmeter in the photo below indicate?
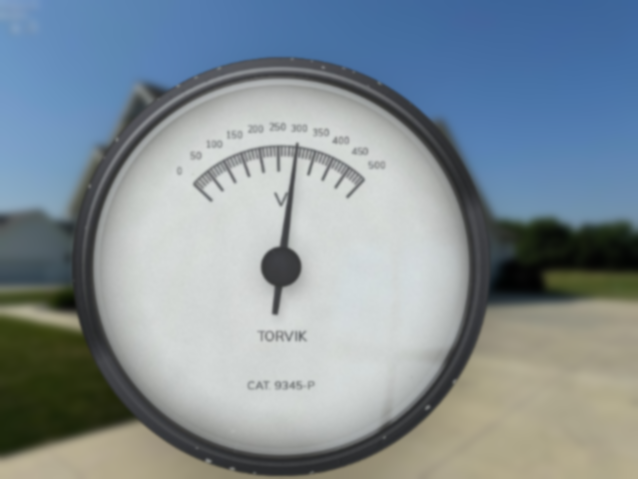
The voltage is 300 V
